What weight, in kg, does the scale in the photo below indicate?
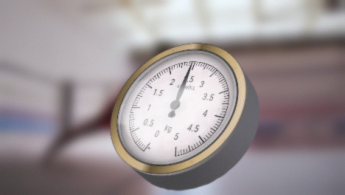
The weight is 2.5 kg
